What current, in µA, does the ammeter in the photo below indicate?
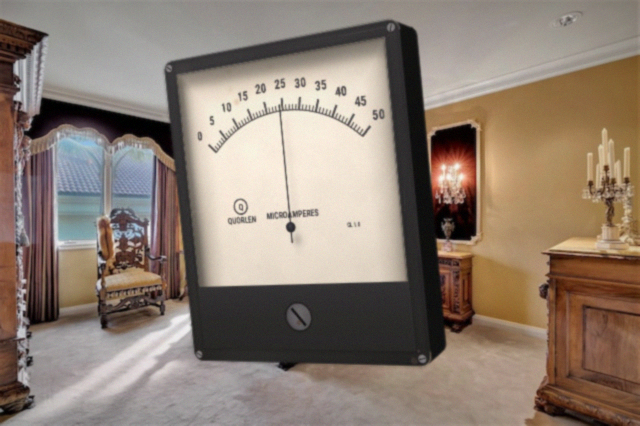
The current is 25 µA
